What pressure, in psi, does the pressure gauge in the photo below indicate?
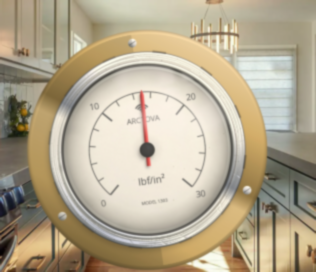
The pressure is 15 psi
